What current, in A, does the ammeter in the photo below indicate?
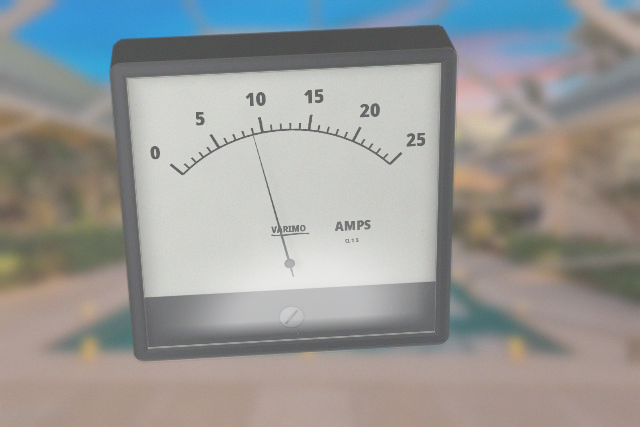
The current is 9 A
